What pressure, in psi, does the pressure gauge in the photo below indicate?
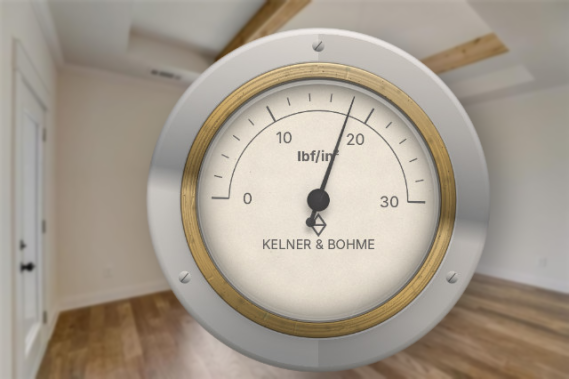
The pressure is 18 psi
